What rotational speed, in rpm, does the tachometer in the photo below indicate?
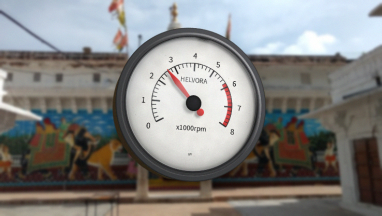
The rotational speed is 2600 rpm
